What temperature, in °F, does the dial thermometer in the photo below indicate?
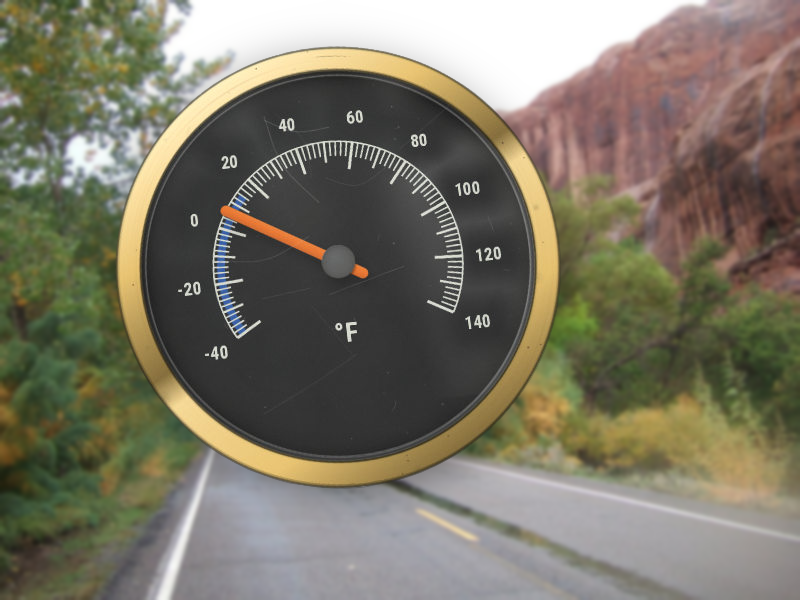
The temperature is 6 °F
